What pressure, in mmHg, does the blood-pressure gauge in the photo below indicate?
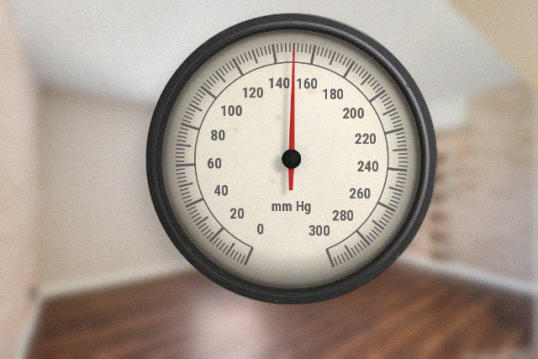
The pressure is 150 mmHg
